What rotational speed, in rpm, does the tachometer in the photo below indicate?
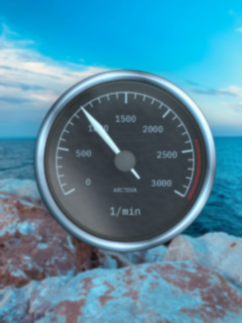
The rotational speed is 1000 rpm
